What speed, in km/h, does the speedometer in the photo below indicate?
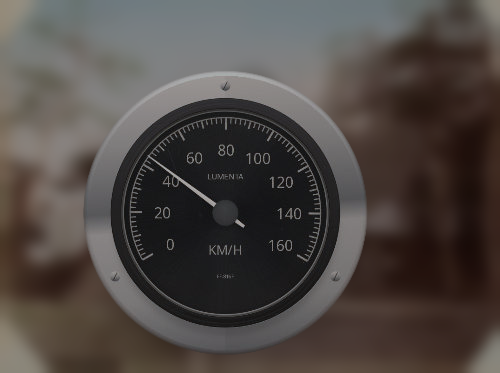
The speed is 44 km/h
